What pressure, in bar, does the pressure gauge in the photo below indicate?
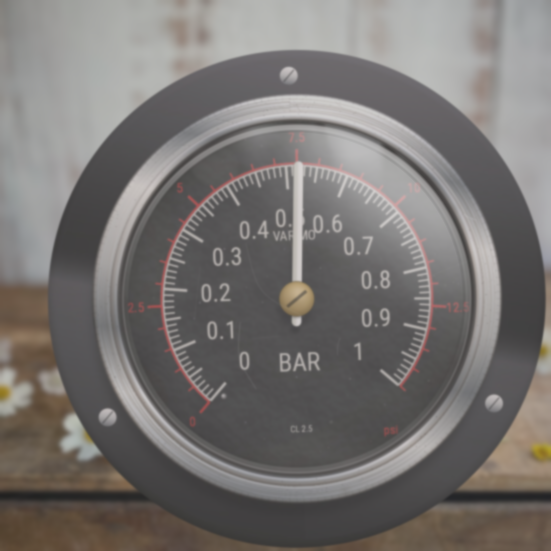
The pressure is 0.52 bar
